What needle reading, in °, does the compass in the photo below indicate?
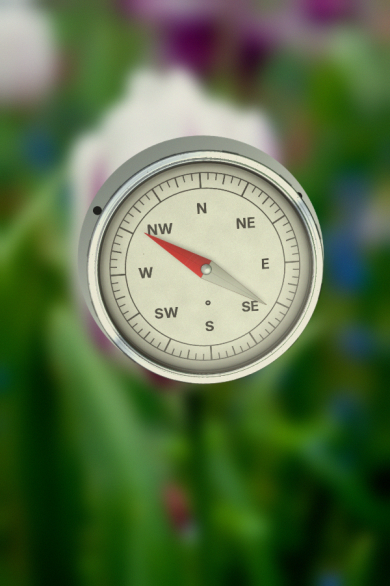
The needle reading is 305 °
